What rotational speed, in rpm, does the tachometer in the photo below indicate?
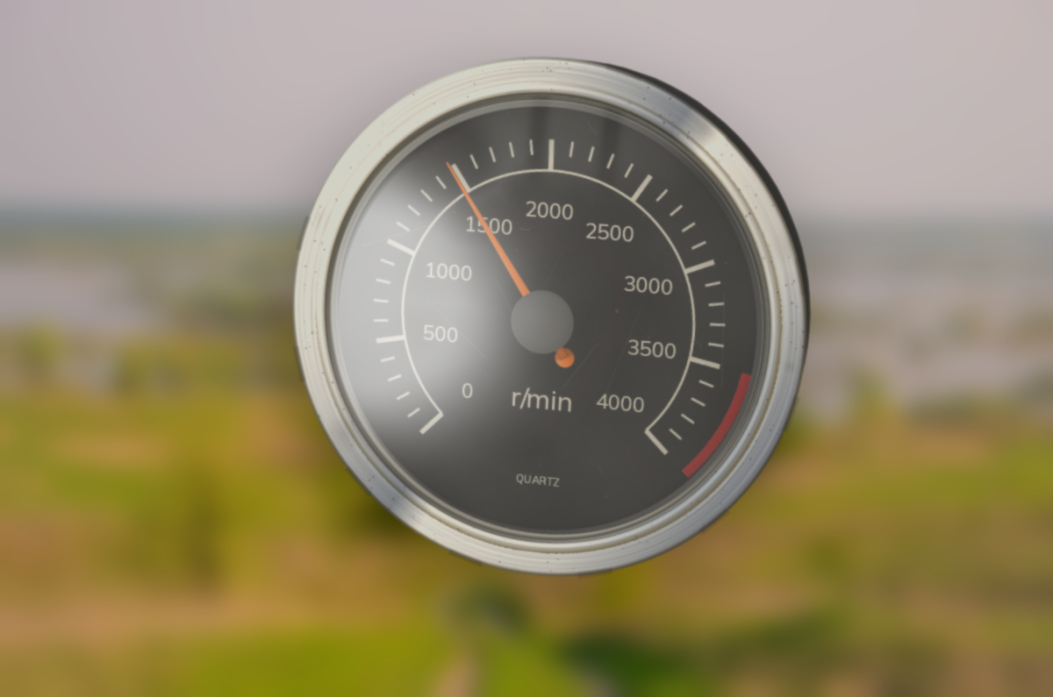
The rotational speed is 1500 rpm
